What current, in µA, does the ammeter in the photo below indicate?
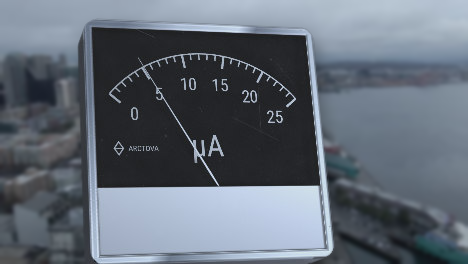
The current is 5 µA
